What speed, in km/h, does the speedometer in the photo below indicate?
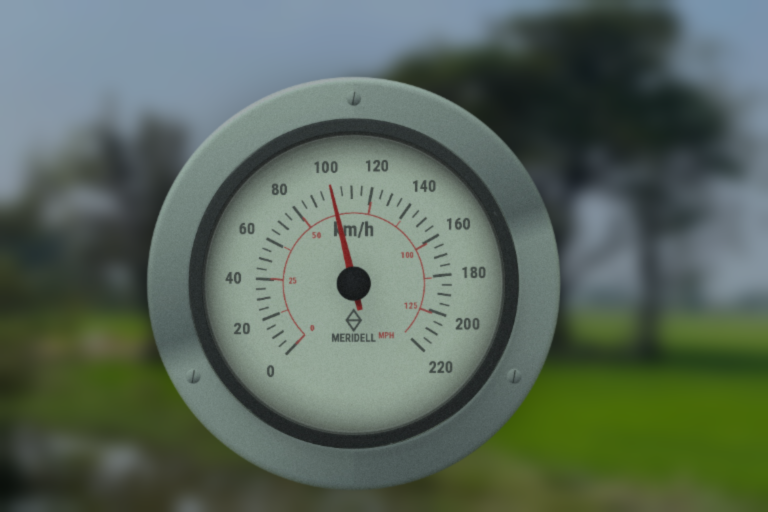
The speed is 100 km/h
